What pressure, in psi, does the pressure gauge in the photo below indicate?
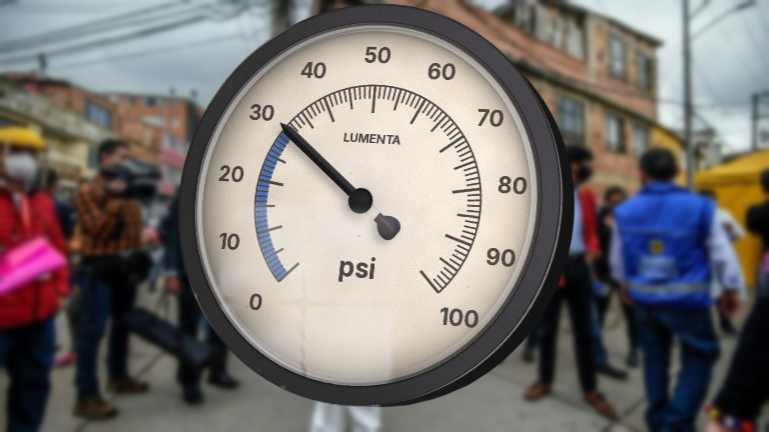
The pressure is 31 psi
